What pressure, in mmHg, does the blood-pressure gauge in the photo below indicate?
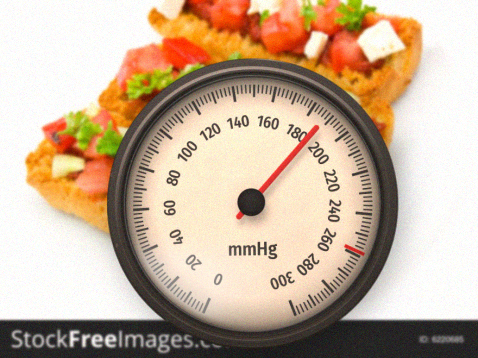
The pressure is 188 mmHg
